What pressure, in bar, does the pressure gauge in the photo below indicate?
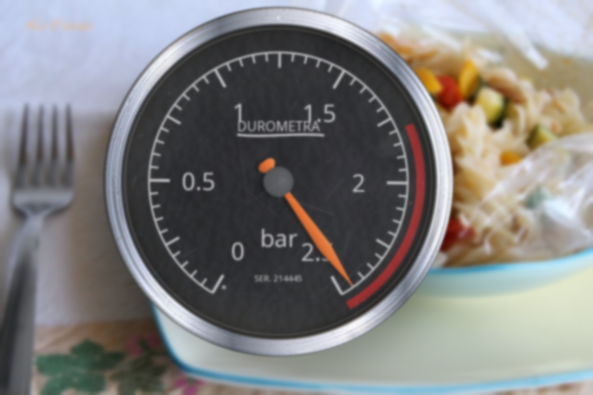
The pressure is 2.45 bar
